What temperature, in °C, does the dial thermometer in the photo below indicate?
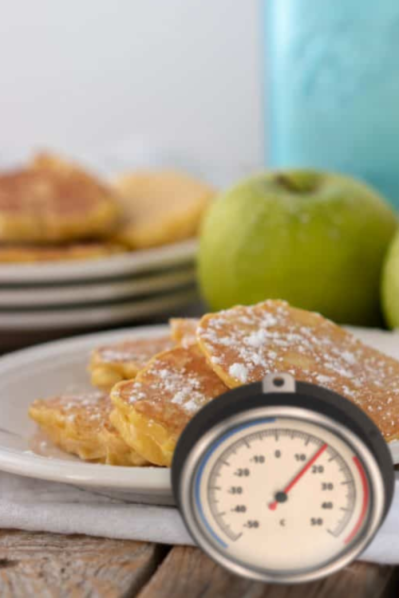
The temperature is 15 °C
